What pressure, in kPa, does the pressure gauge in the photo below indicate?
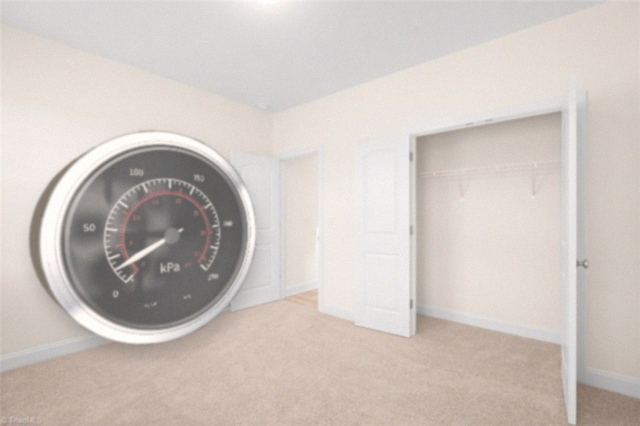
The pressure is 15 kPa
